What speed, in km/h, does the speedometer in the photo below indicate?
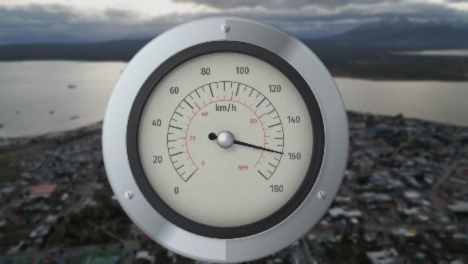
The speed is 160 km/h
